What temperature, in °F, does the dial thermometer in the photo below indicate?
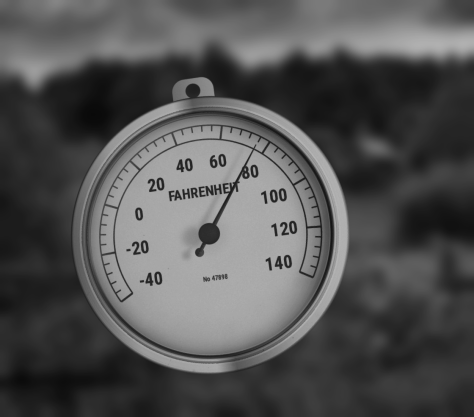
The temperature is 76 °F
